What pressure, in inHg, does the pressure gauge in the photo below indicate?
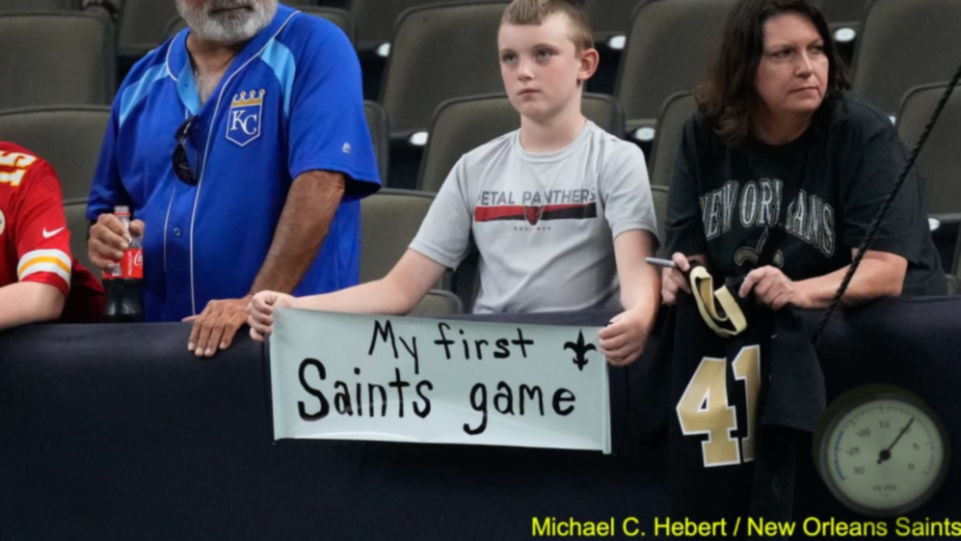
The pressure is -10 inHg
